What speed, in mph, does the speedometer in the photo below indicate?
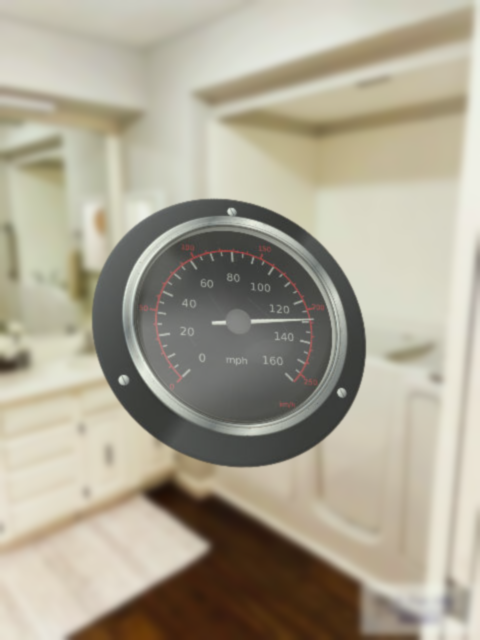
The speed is 130 mph
